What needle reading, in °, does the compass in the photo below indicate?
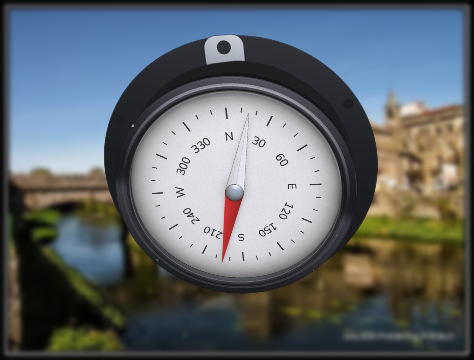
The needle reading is 195 °
